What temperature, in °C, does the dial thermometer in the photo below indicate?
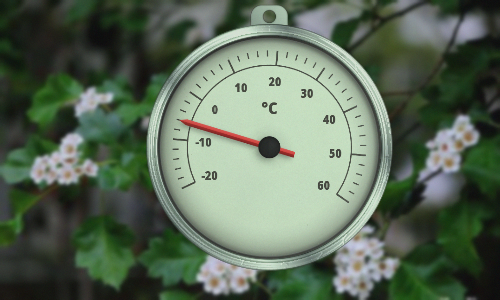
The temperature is -6 °C
